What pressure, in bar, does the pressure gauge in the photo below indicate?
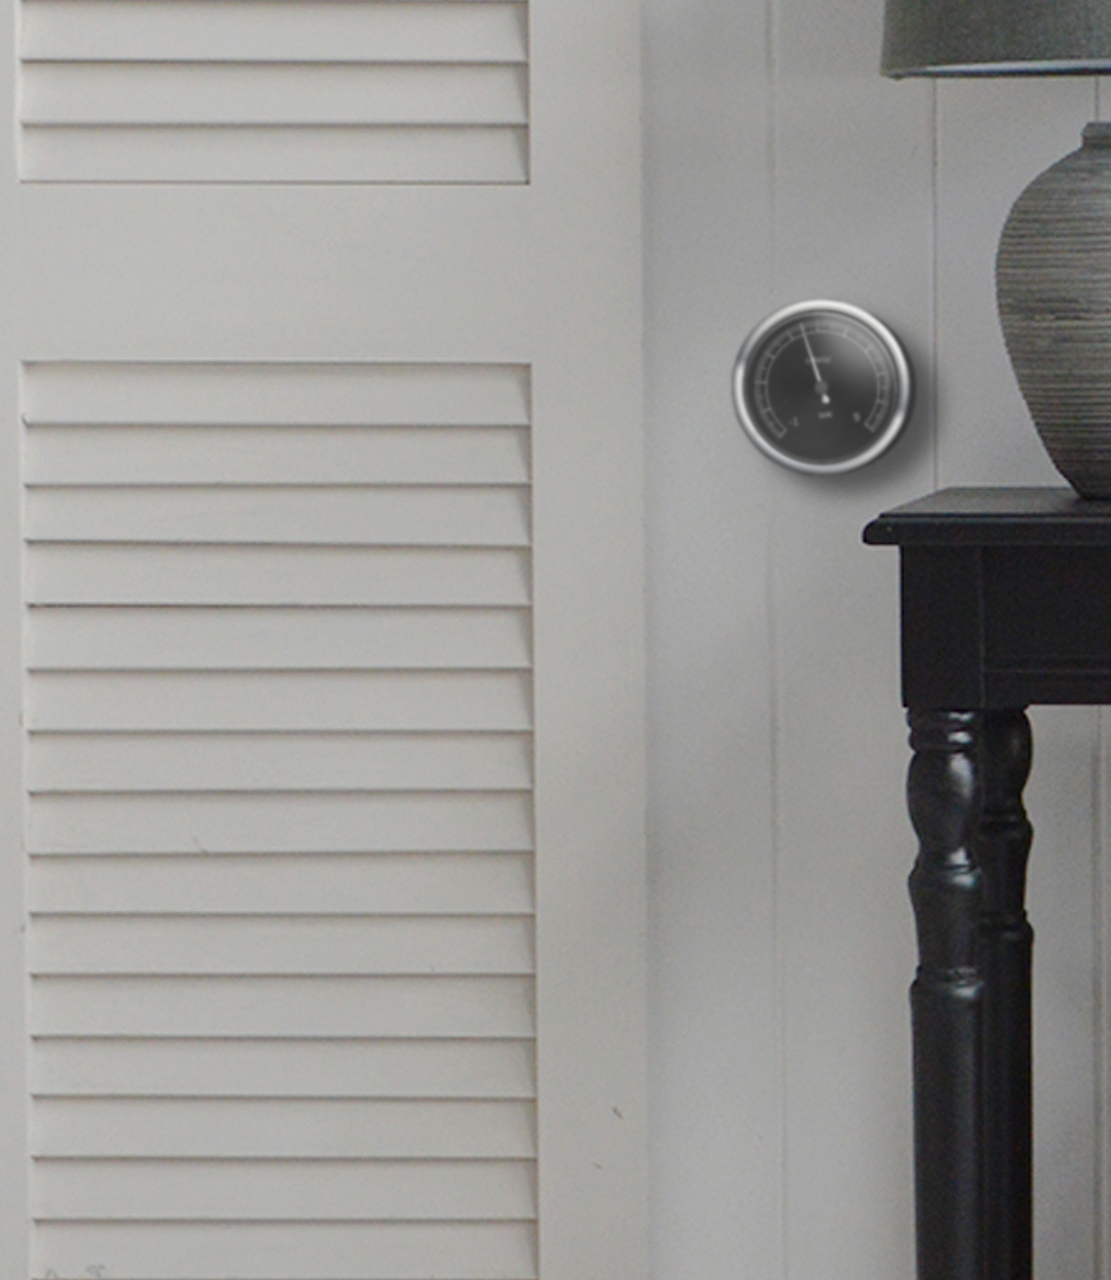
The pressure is 3.5 bar
